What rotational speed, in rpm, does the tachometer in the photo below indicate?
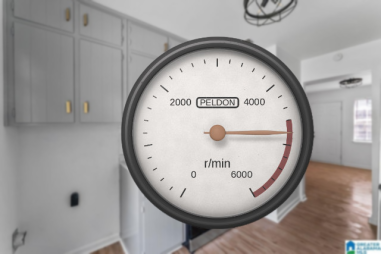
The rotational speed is 4800 rpm
